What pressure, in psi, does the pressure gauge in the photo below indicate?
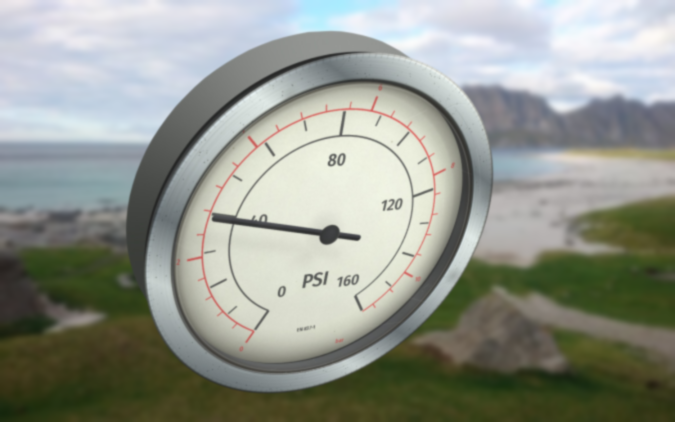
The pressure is 40 psi
